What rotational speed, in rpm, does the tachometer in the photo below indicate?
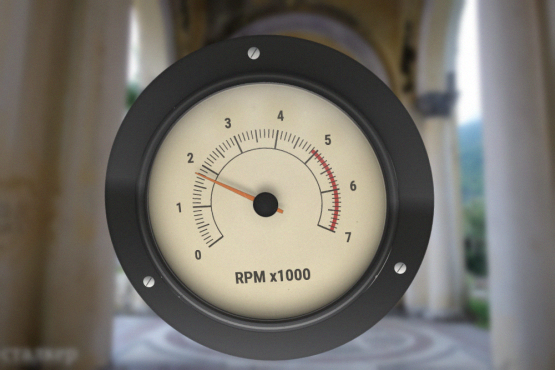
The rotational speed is 1800 rpm
